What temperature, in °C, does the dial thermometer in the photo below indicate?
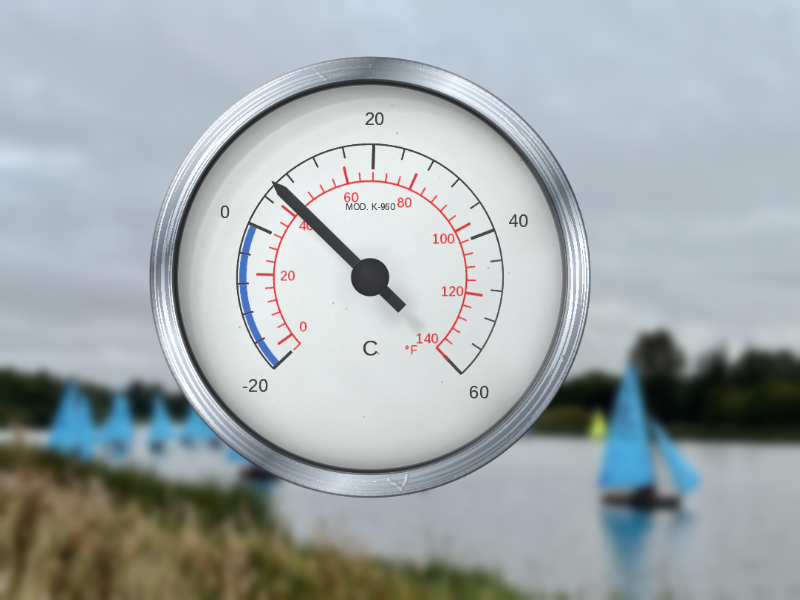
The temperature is 6 °C
